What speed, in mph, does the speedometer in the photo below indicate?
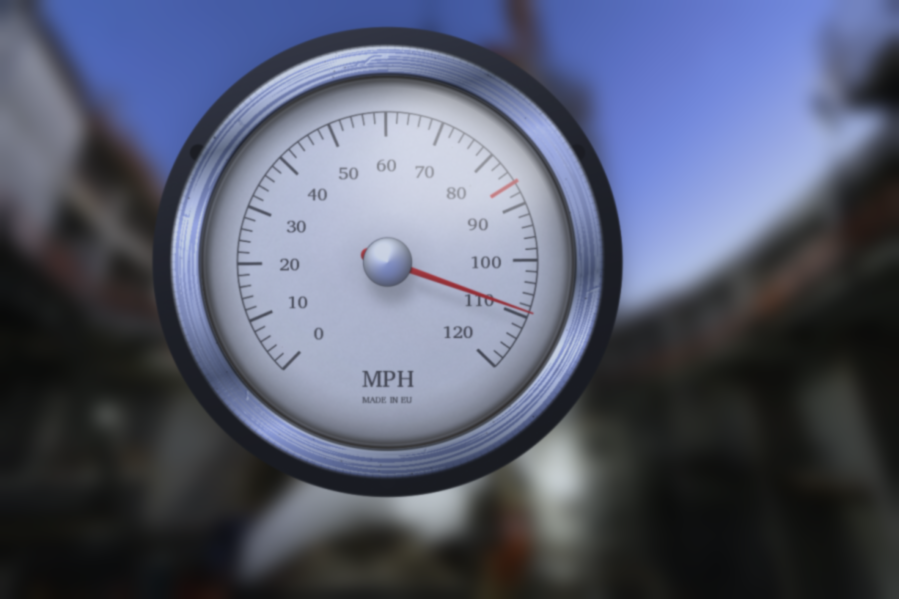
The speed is 109 mph
